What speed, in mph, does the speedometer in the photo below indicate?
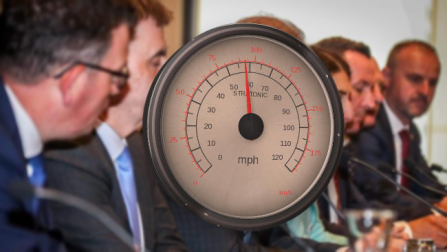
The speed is 57.5 mph
